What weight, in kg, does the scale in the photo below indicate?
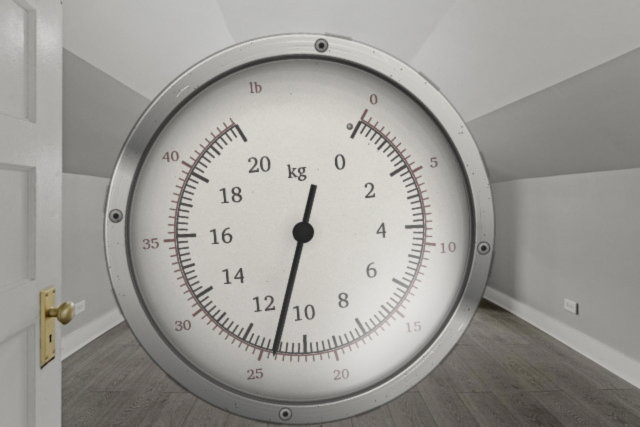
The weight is 11 kg
